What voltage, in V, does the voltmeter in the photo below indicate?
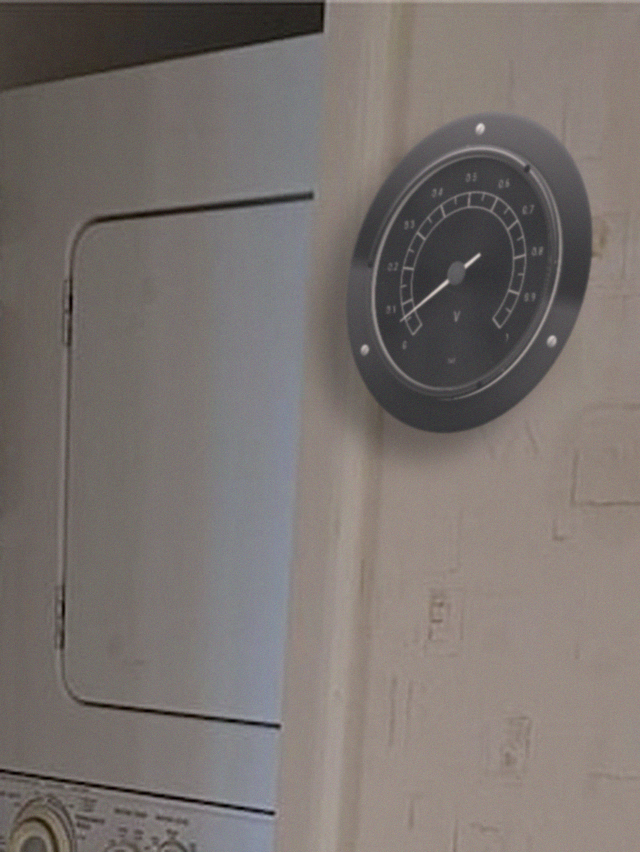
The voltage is 0.05 V
